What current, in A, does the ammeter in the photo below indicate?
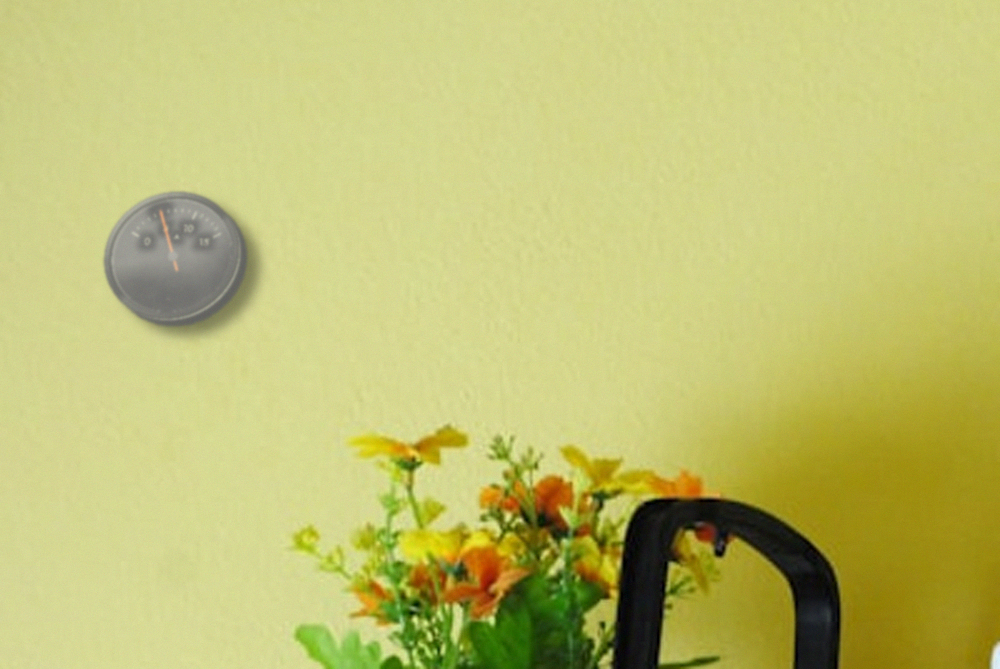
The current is 5 A
